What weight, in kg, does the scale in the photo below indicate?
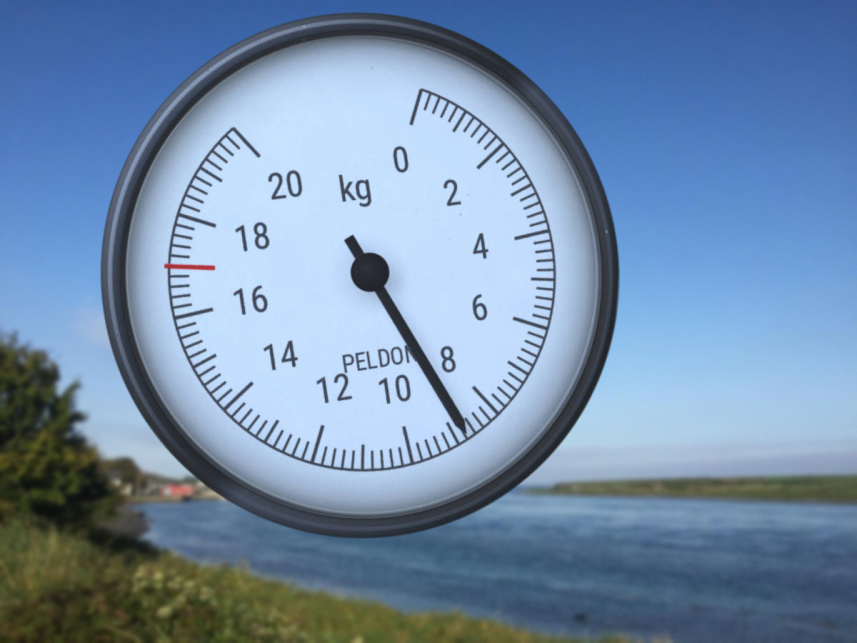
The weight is 8.8 kg
